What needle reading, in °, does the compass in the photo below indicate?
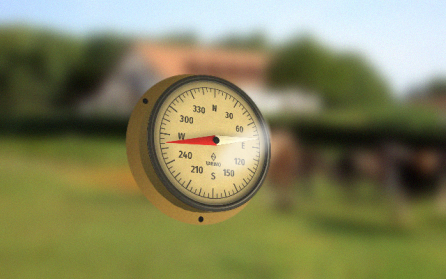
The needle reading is 260 °
